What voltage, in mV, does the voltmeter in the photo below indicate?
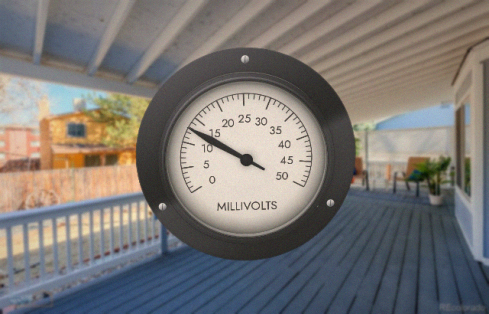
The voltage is 13 mV
